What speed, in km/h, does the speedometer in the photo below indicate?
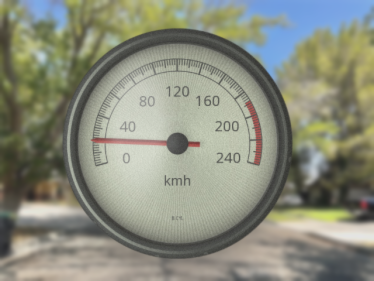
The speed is 20 km/h
